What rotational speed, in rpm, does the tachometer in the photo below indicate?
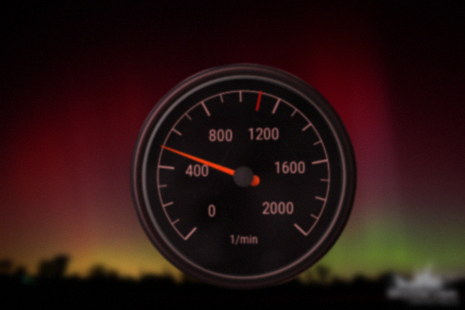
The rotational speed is 500 rpm
